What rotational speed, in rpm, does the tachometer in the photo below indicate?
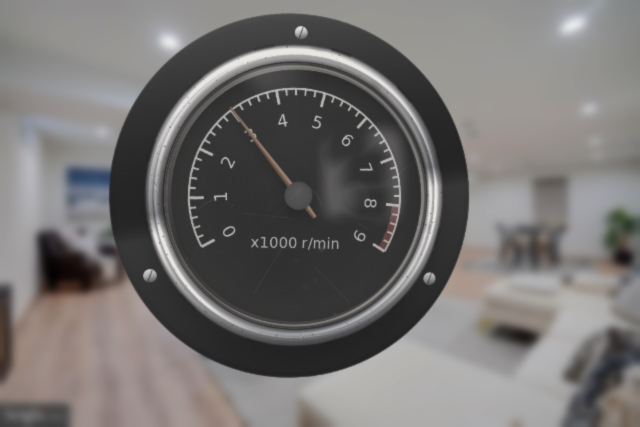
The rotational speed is 3000 rpm
